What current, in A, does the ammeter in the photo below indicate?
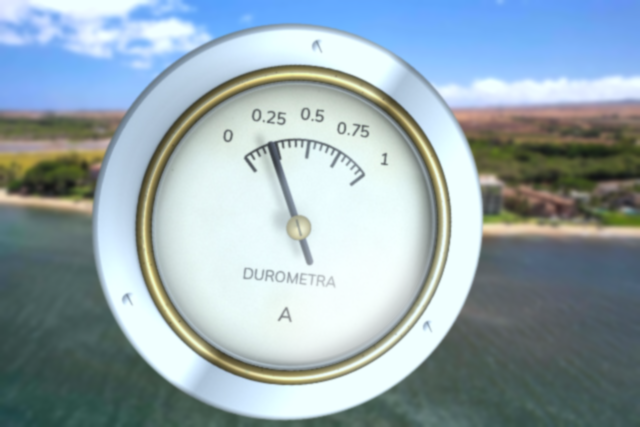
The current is 0.2 A
